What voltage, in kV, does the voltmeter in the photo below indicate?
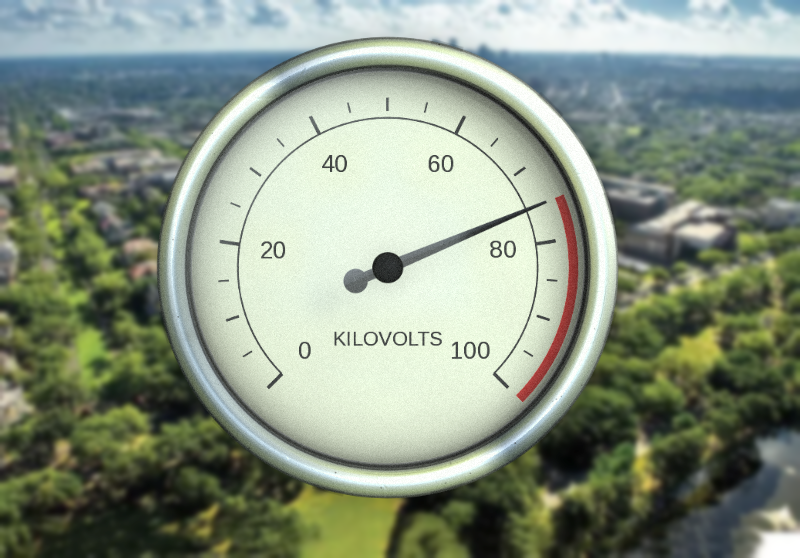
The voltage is 75 kV
